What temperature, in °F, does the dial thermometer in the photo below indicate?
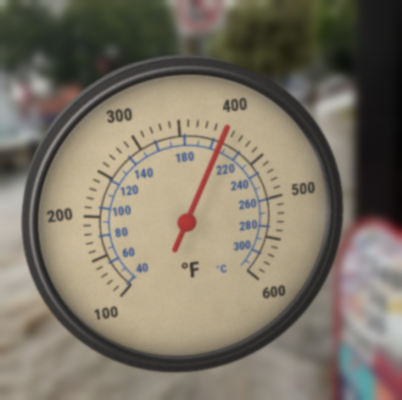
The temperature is 400 °F
